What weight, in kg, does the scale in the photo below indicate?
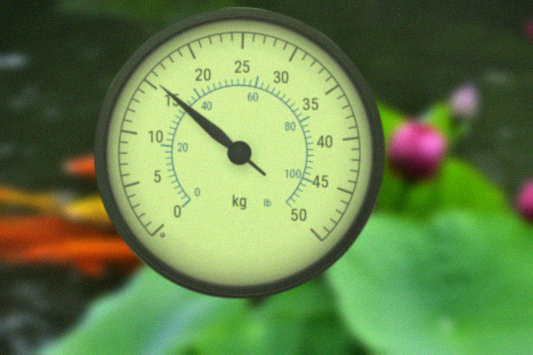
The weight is 15.5 kg
